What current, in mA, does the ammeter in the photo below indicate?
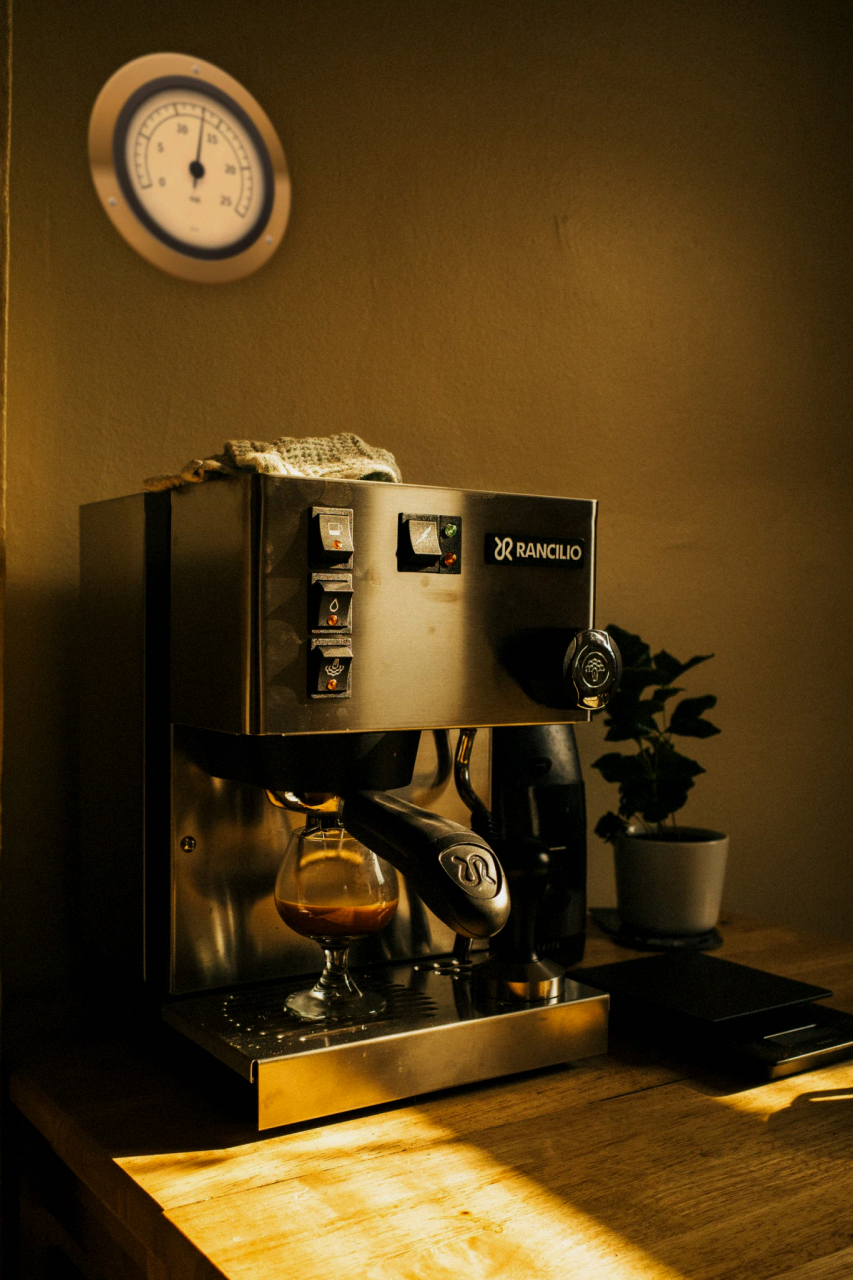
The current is 13 mA
